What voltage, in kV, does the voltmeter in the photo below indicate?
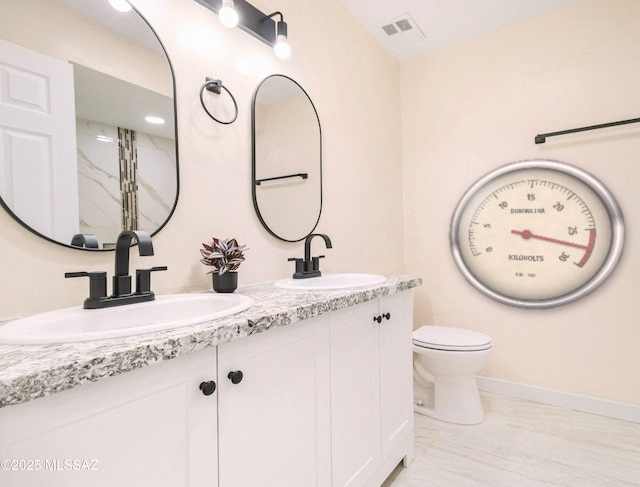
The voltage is 27.5 kV
